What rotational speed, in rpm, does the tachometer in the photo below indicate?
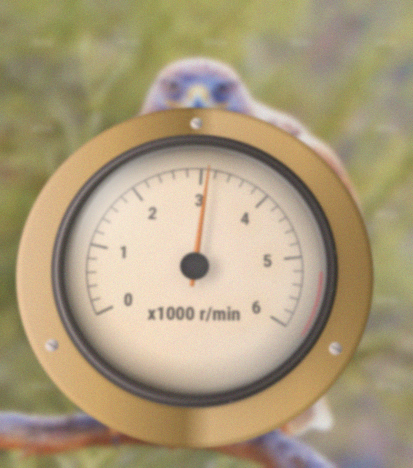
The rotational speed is 3100 rpm
